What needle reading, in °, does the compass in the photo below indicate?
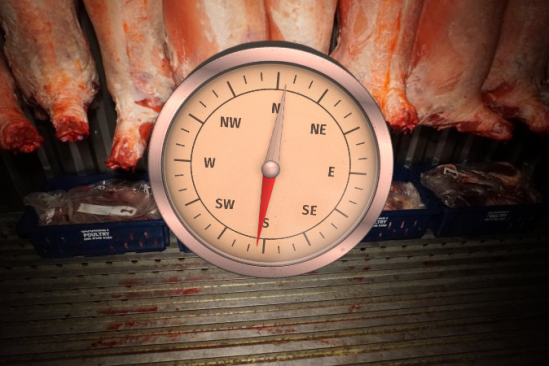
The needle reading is 185 °
